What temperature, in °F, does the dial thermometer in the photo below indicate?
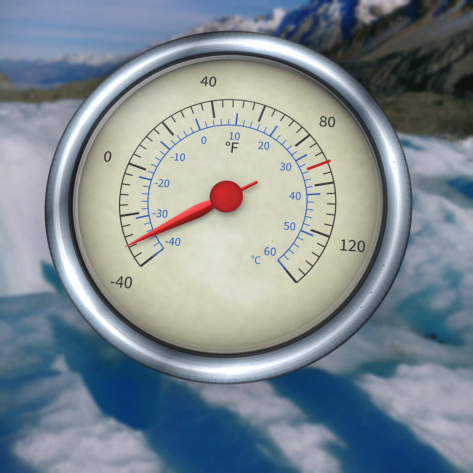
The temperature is -32 °F
